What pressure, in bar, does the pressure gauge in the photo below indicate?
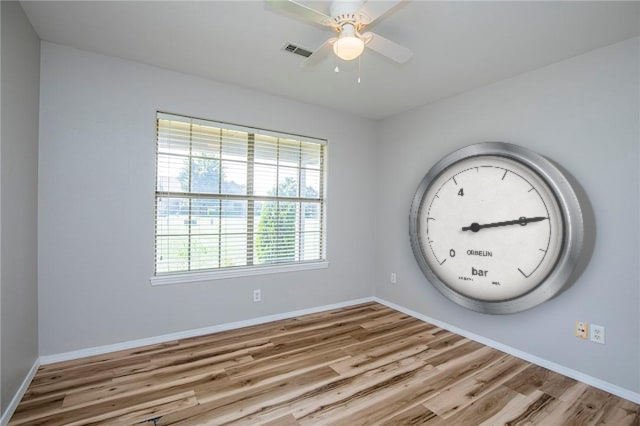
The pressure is 8 bar
